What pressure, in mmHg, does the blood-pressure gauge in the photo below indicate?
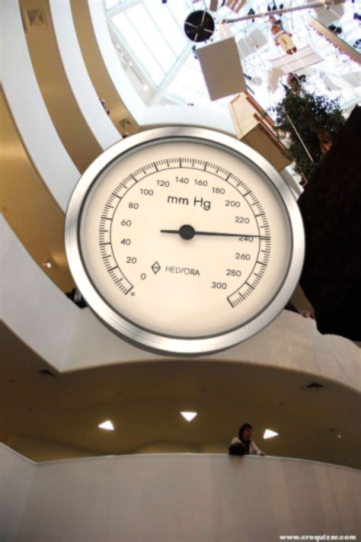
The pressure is 240 mmHg
